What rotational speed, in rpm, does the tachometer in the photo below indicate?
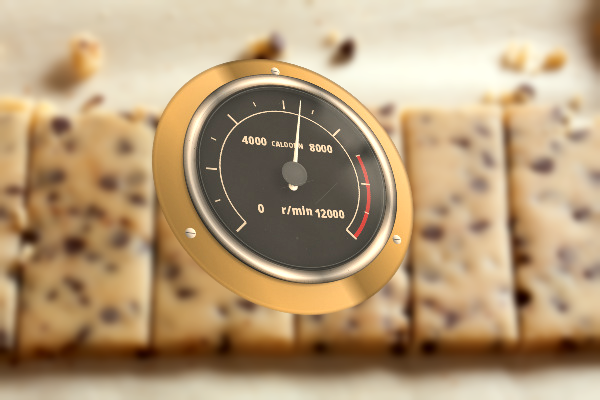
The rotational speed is 6500 rpm
